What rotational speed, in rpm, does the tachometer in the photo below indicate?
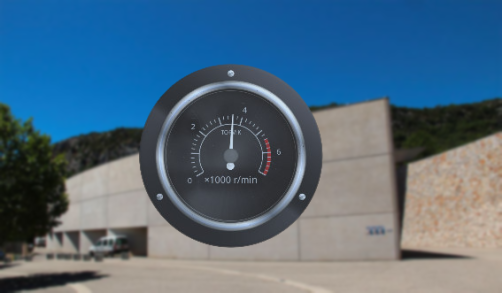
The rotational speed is 3600 rpm
